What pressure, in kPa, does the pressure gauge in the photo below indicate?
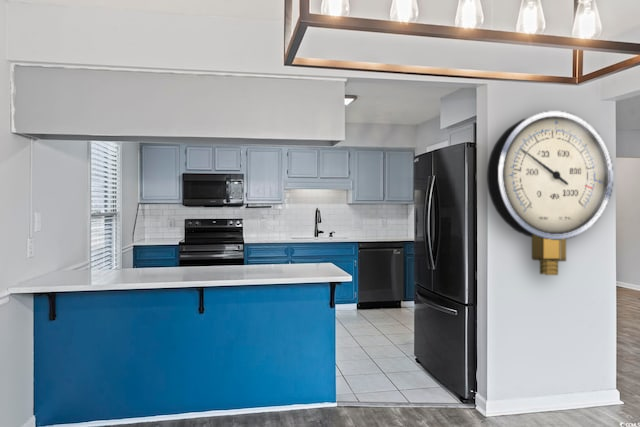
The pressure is 300 kPa
